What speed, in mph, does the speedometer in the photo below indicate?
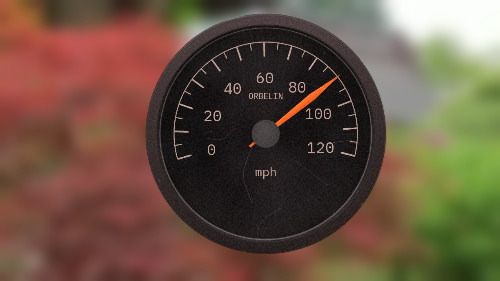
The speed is 90 mph
